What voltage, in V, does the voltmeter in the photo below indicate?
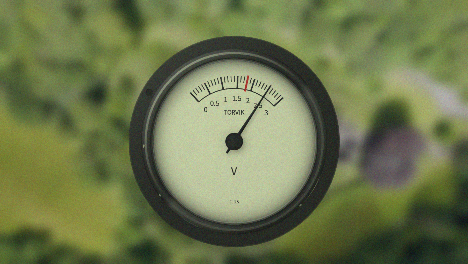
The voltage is 2.5 V
